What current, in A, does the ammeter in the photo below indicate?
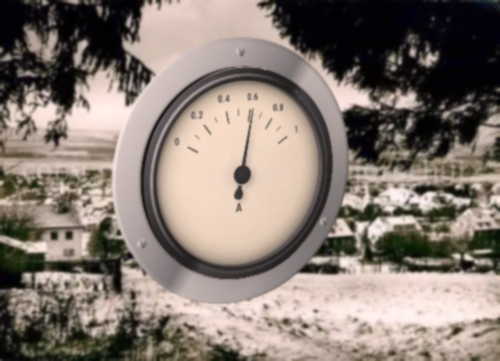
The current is 0.6 A
